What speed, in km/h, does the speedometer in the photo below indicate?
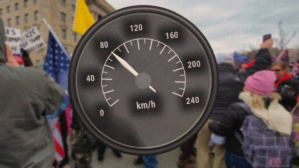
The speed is 80 km/h
